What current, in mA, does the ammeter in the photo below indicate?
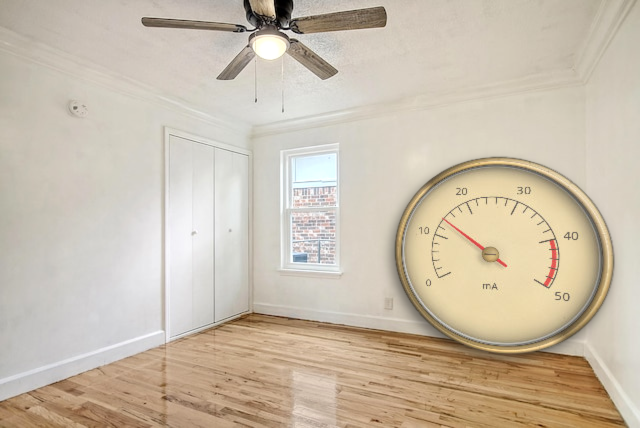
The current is 14 mA
